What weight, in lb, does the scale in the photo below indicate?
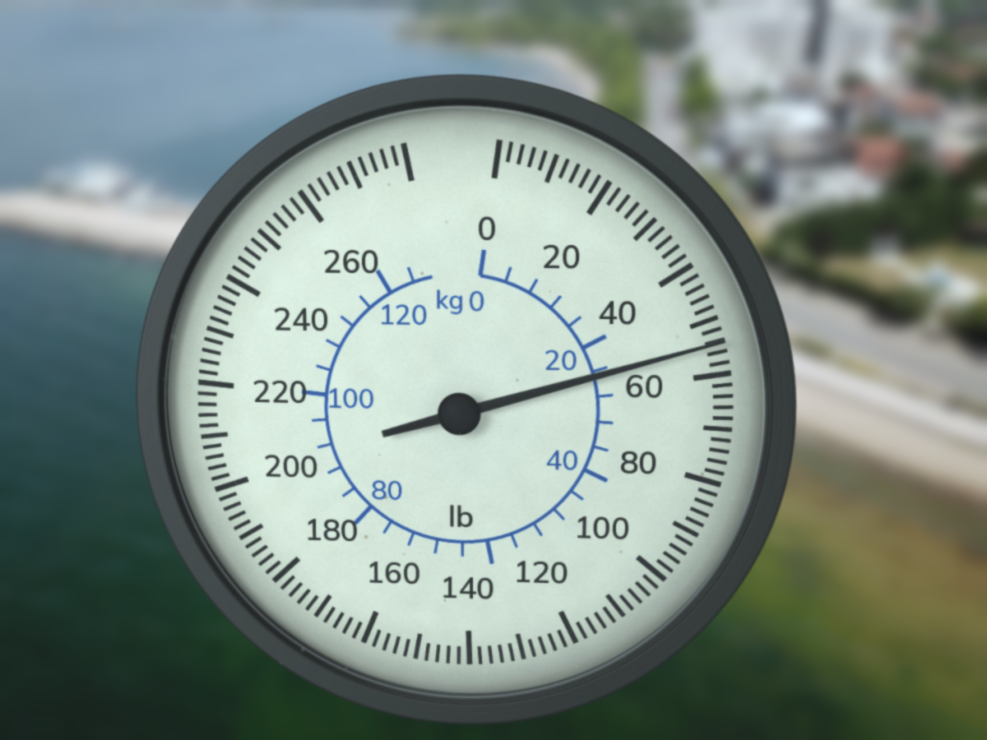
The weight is 54 lb
